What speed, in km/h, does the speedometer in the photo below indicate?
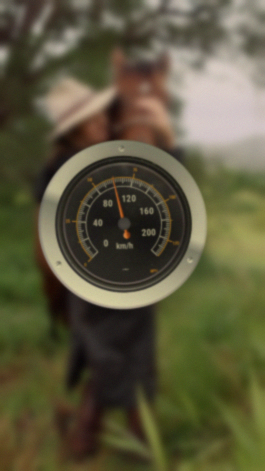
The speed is 100 km/h
